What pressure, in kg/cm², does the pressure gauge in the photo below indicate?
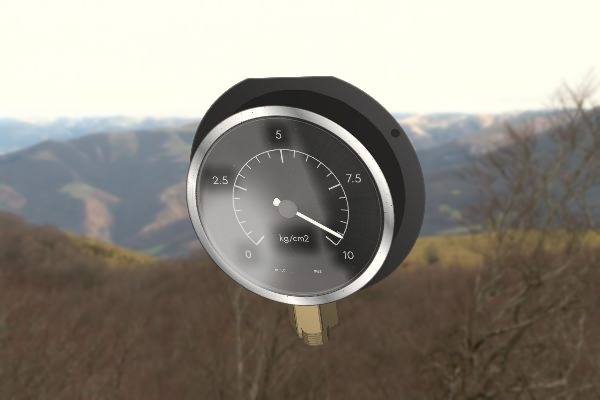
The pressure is 9.5 kg/cm²
